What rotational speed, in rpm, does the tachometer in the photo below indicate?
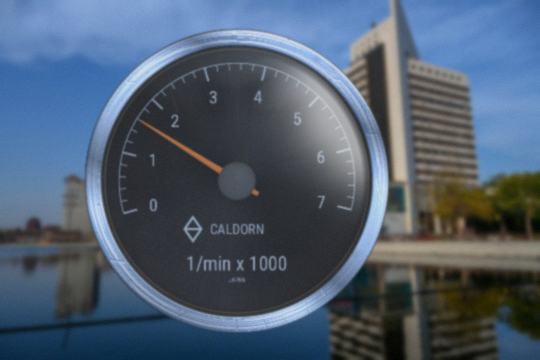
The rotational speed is 1600 rpm
